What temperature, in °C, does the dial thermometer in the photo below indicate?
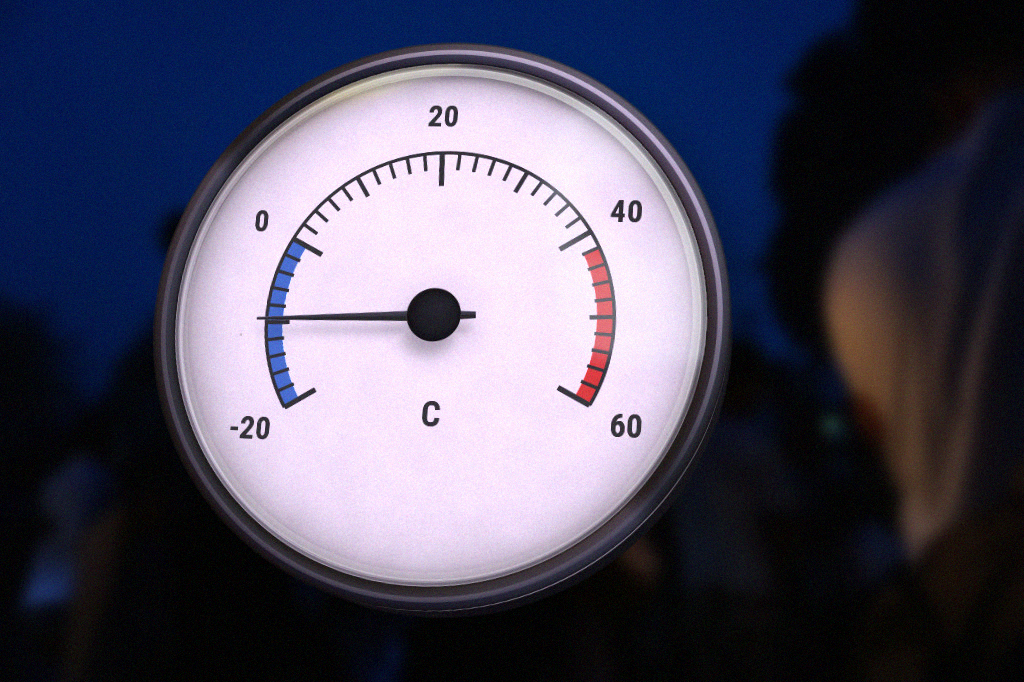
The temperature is -10 °C
